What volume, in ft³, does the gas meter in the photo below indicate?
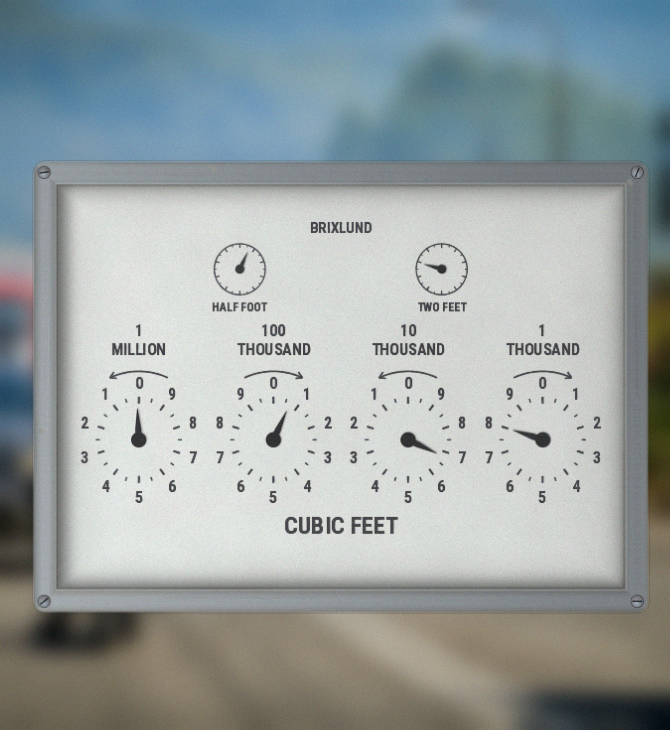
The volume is 6800 ft³
